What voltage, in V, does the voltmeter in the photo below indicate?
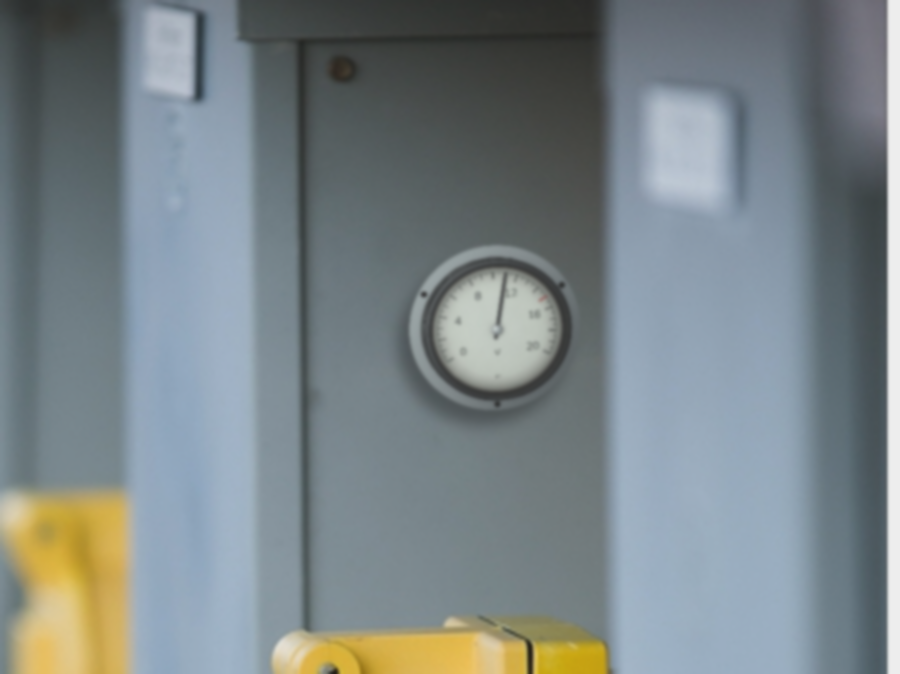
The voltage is 11 V
